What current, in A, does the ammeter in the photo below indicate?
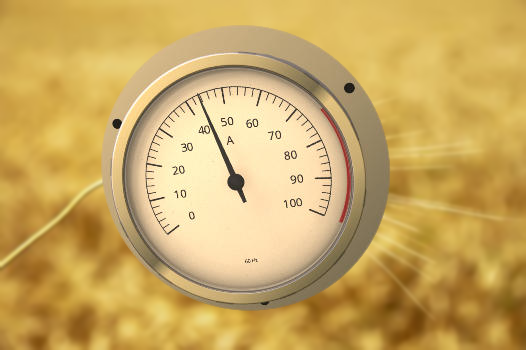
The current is 44 A
